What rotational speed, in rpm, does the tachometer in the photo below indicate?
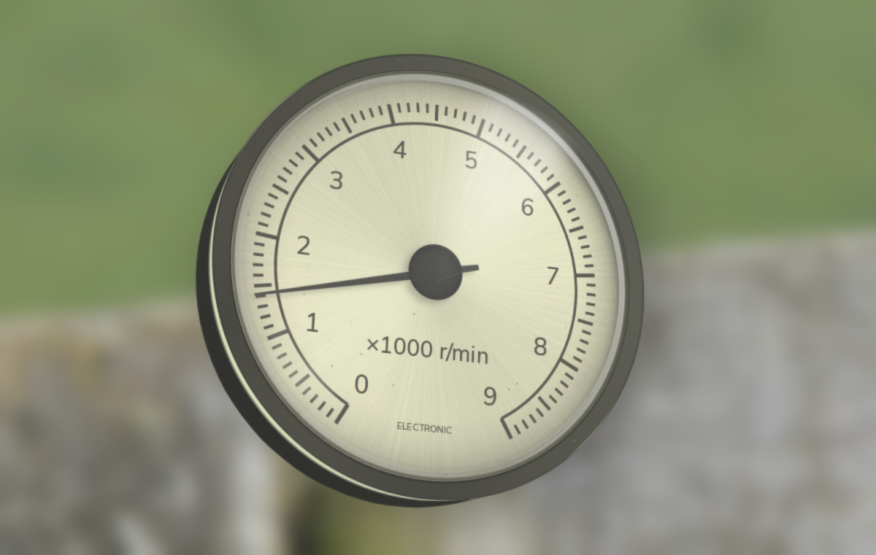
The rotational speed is 1400 rpm
